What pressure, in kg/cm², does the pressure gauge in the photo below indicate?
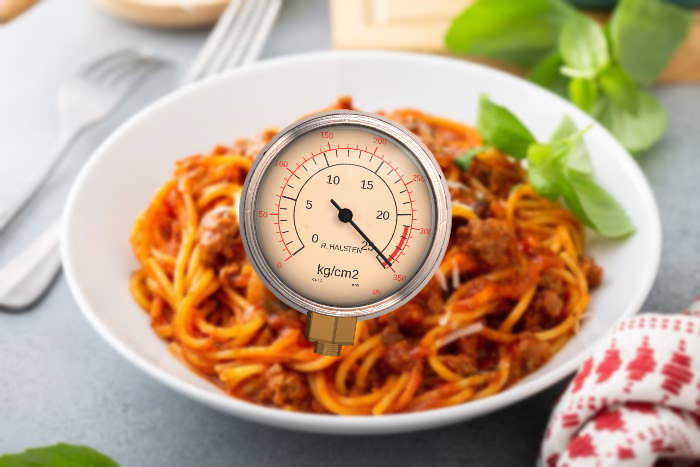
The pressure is 24.5 kg/cm²
